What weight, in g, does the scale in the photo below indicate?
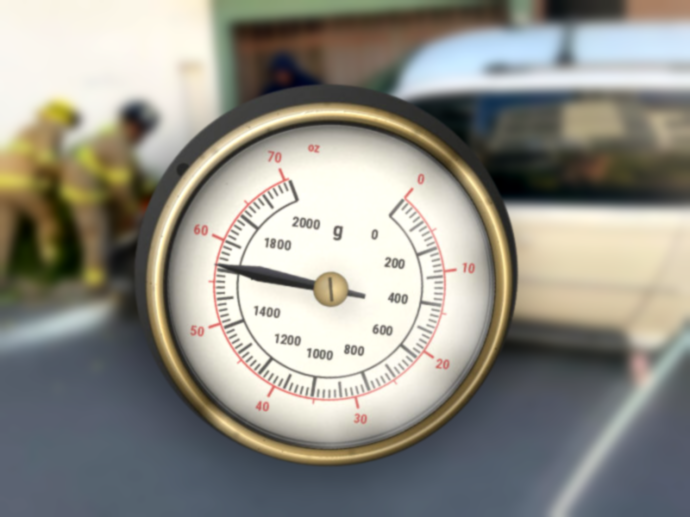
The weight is 1620 g
